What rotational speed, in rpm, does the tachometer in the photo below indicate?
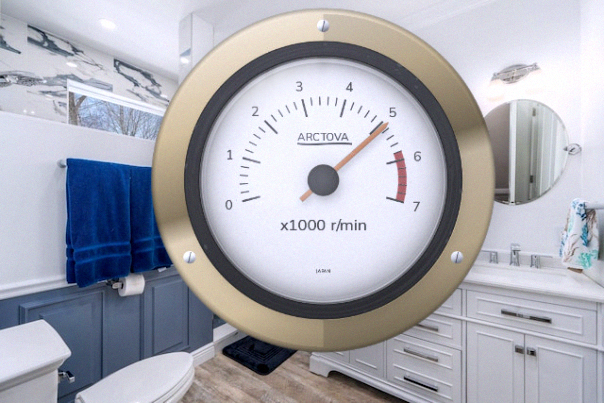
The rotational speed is 5100 rpm
